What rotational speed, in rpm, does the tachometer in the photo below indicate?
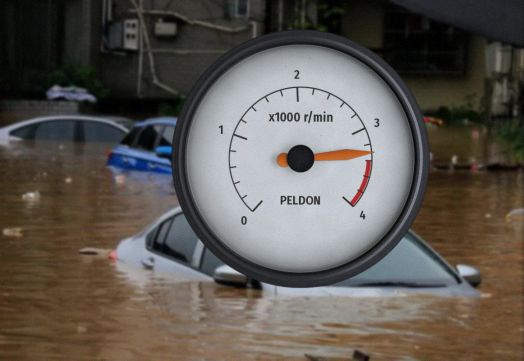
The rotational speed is 3300 rpm
